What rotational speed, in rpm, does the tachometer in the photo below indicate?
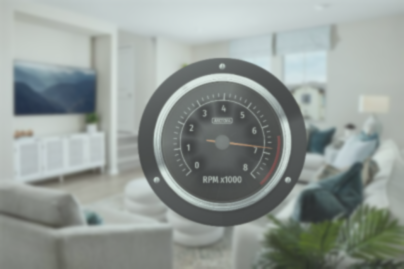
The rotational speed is 6800 rpm
